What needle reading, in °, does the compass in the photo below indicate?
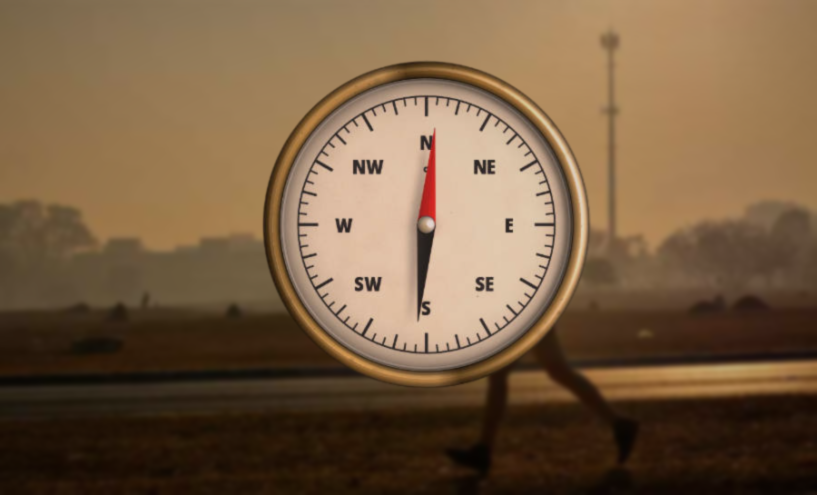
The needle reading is 5 °
